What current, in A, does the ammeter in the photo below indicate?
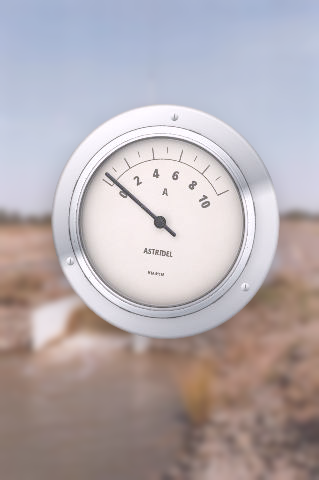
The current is 0.5 A
